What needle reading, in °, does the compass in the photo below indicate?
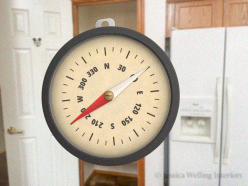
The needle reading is 240 °
